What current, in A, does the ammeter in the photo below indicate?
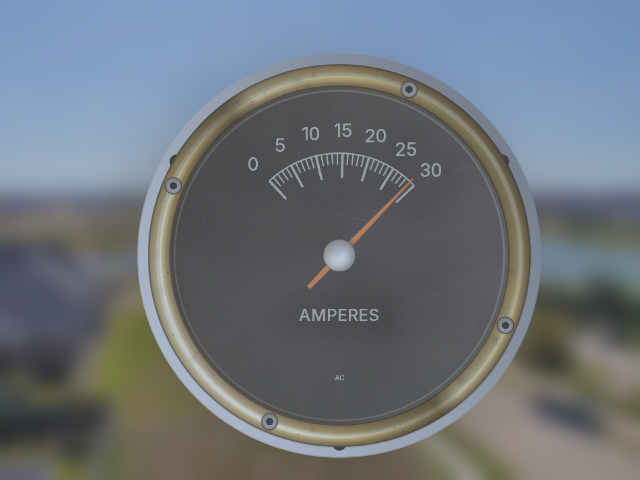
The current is 29 A
